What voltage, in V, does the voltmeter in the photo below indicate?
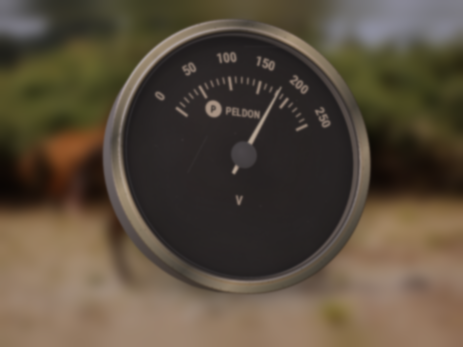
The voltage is 180 V
